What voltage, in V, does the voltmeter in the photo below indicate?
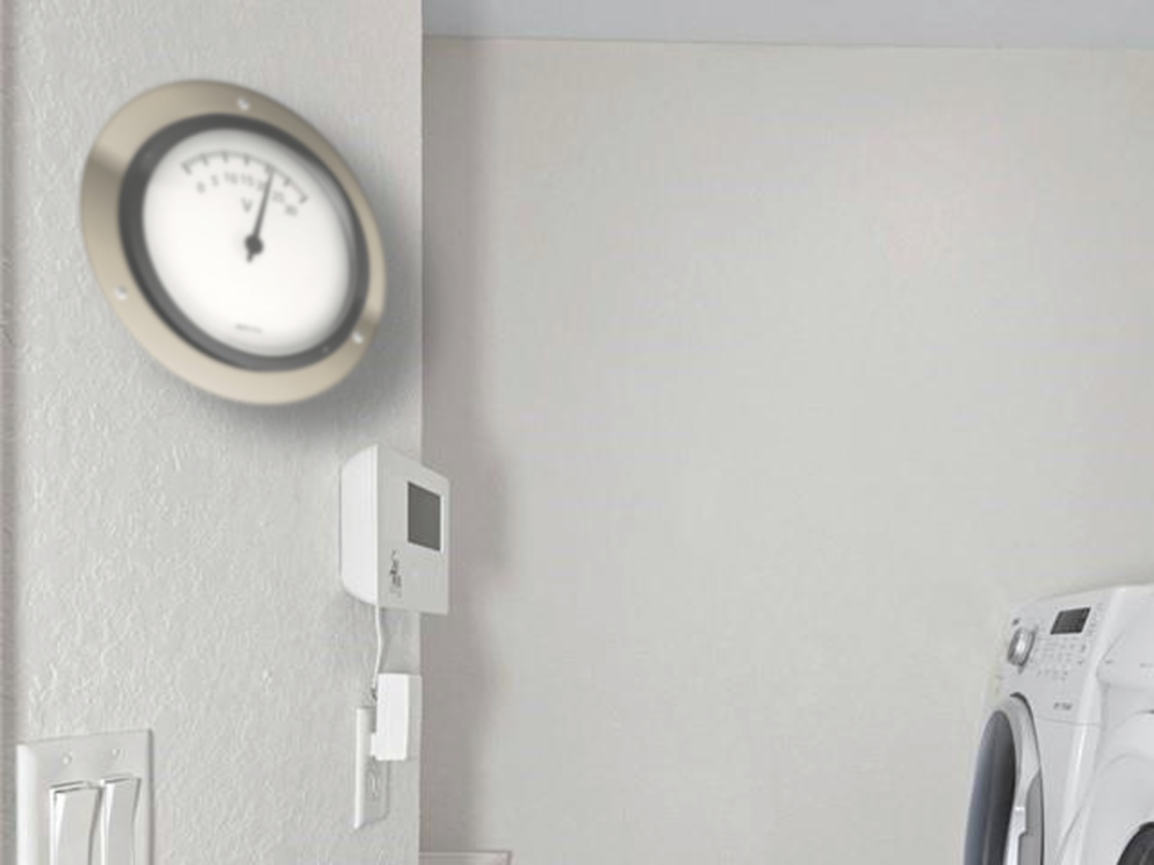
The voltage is 20 V
